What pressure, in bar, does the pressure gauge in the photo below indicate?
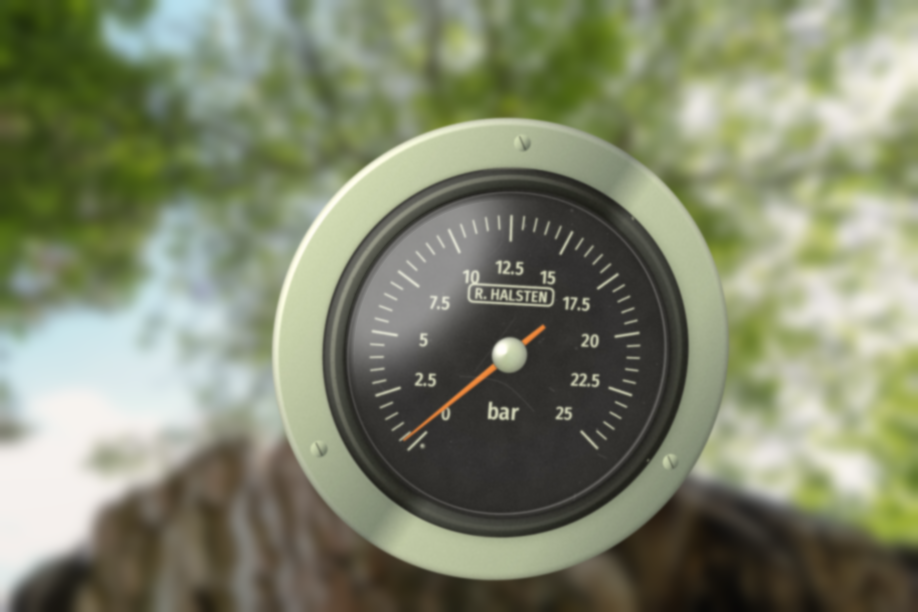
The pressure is 0.5 bar
